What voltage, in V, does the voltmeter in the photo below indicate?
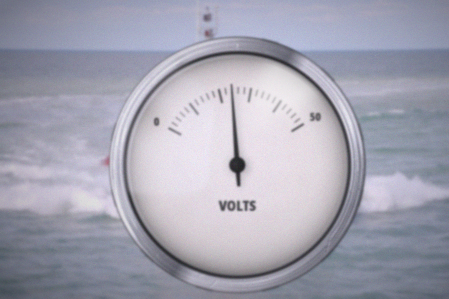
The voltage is 24 V
